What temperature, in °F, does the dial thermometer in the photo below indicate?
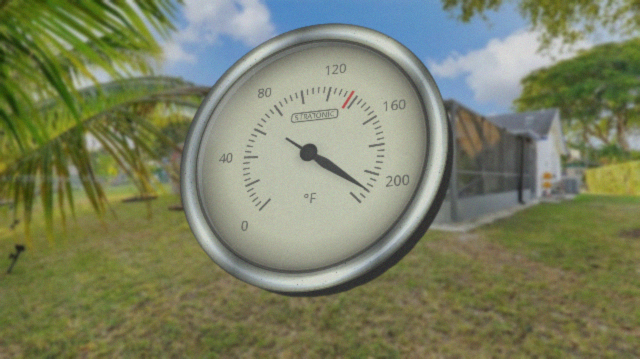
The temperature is 212 °F
